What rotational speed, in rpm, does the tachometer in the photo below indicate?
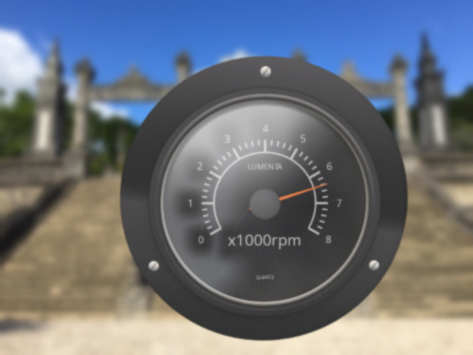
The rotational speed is 6400 rpm
